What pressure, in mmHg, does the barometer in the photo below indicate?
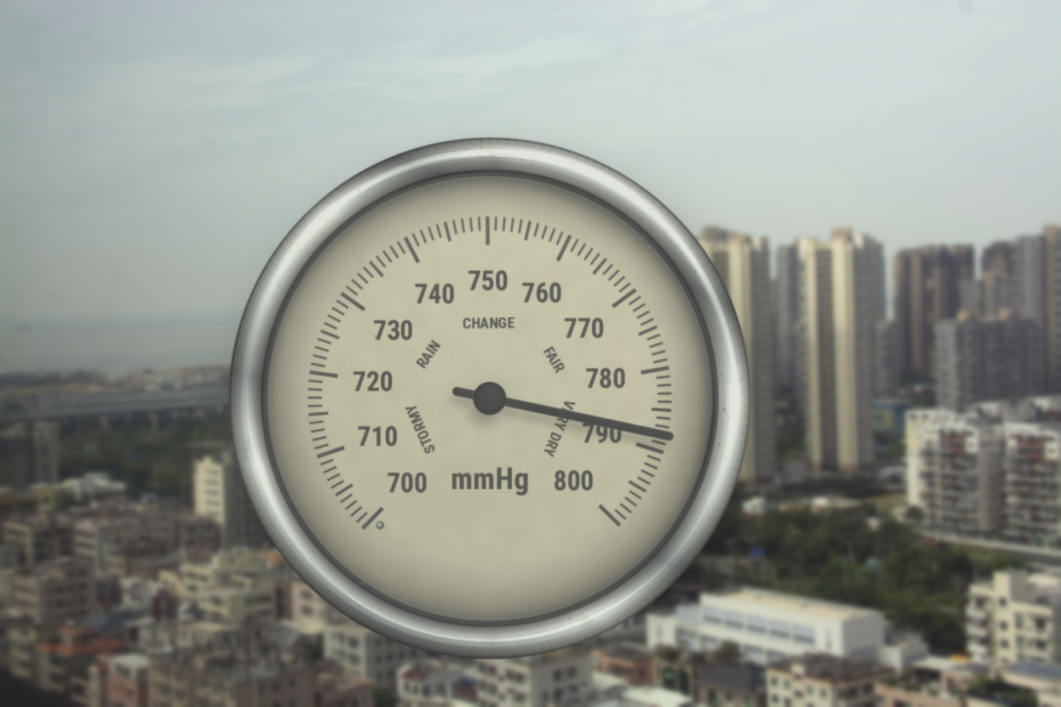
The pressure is 788 mmHg
